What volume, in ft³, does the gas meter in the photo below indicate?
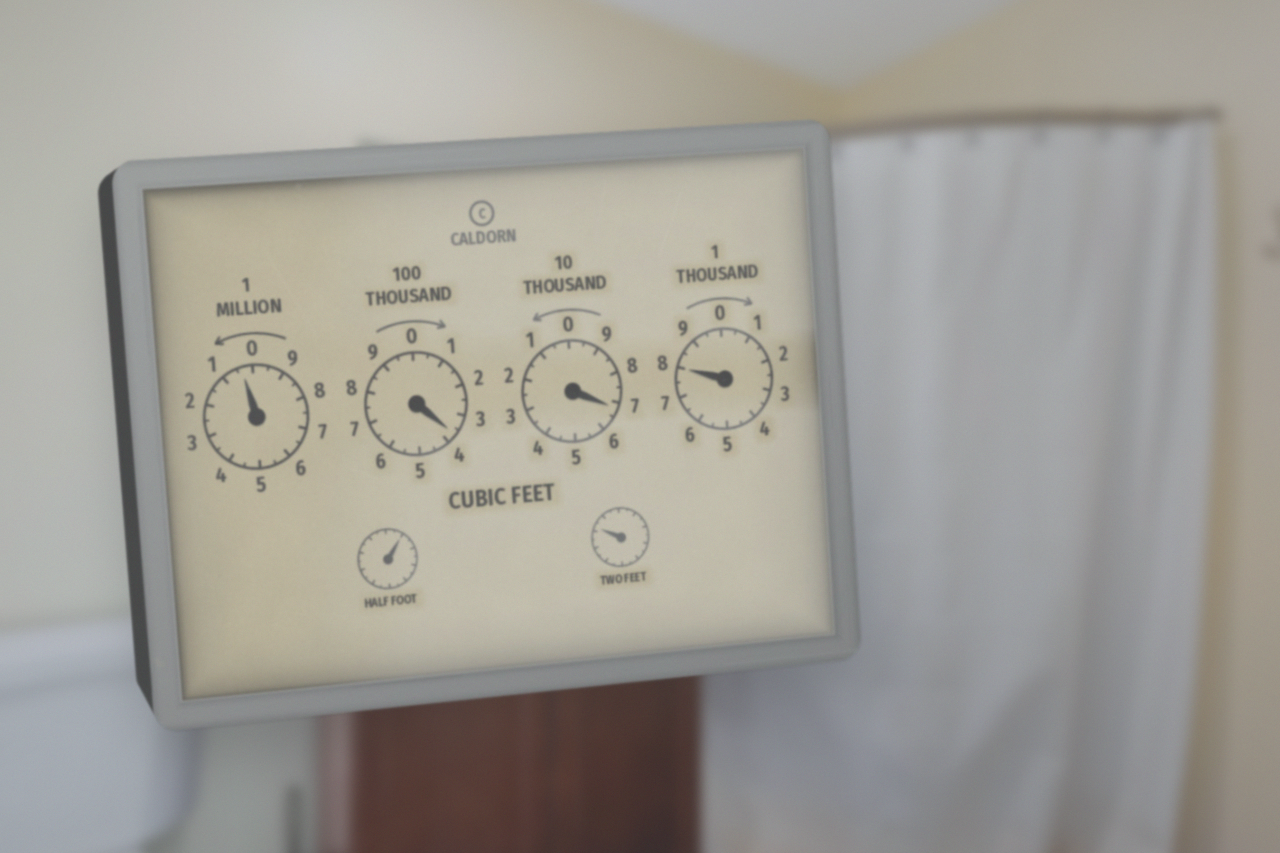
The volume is 36800 ft³
